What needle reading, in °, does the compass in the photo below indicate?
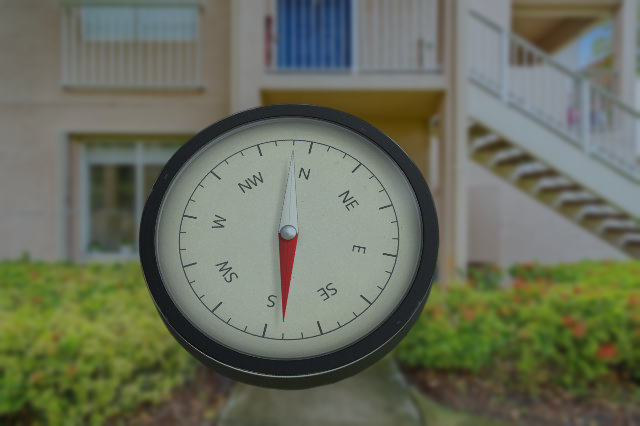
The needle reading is 170 °
